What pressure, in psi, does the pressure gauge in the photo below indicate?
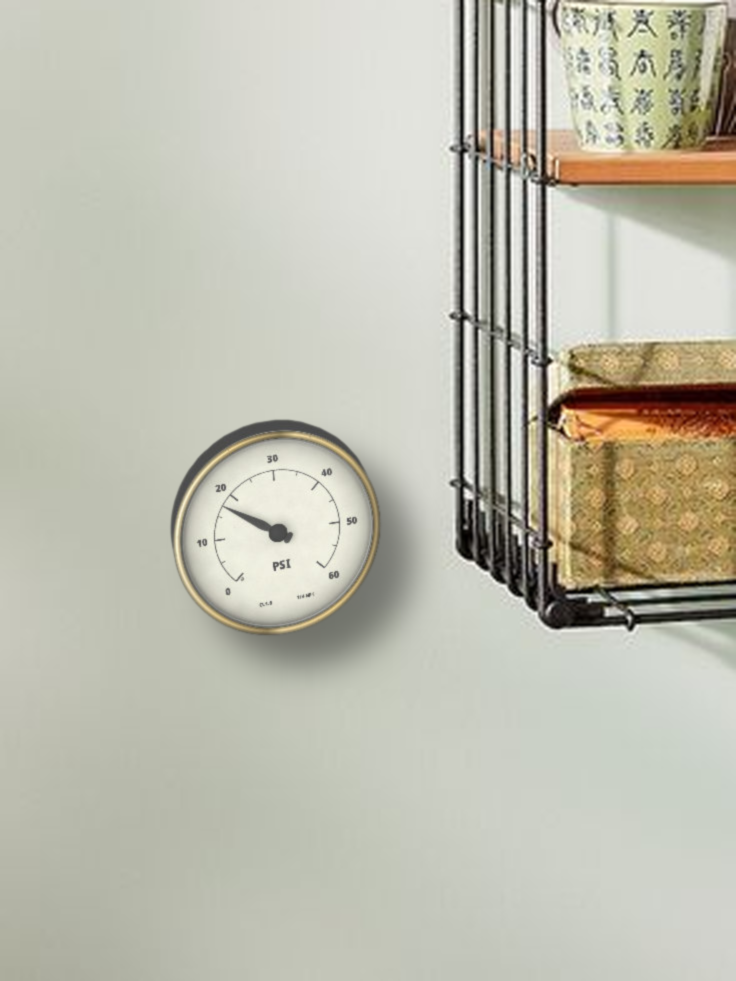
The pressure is 17.5 psi
